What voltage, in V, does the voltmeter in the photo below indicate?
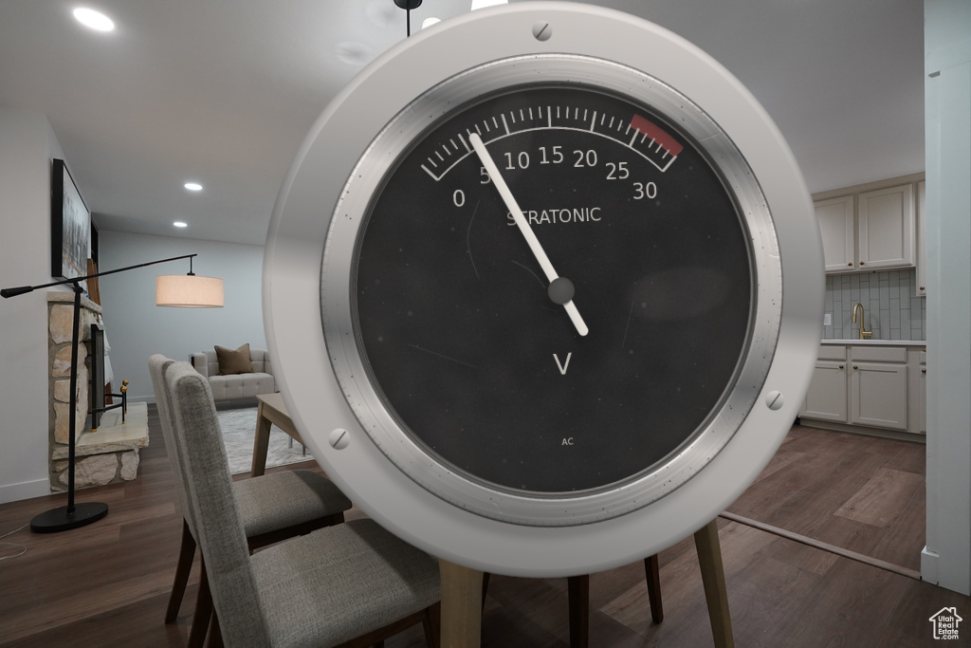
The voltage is 6 V
